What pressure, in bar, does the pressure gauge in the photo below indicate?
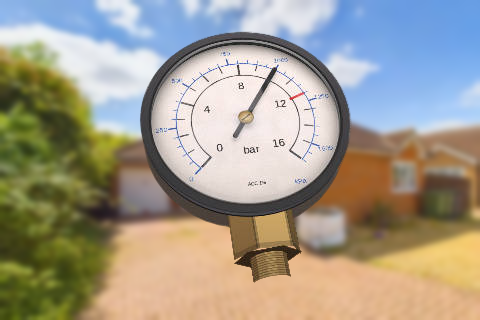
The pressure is 10 bar
